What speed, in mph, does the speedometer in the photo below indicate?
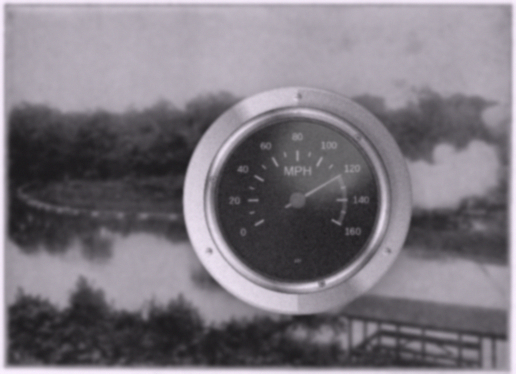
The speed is 120 mph
